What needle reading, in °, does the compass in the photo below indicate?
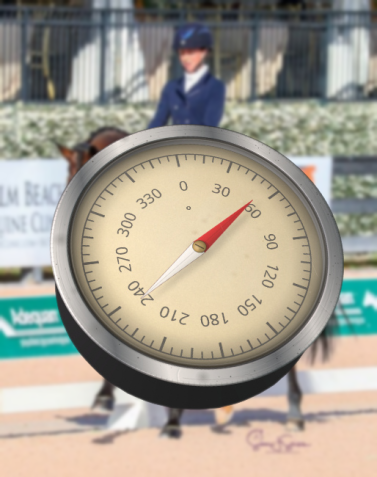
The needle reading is 55 °
